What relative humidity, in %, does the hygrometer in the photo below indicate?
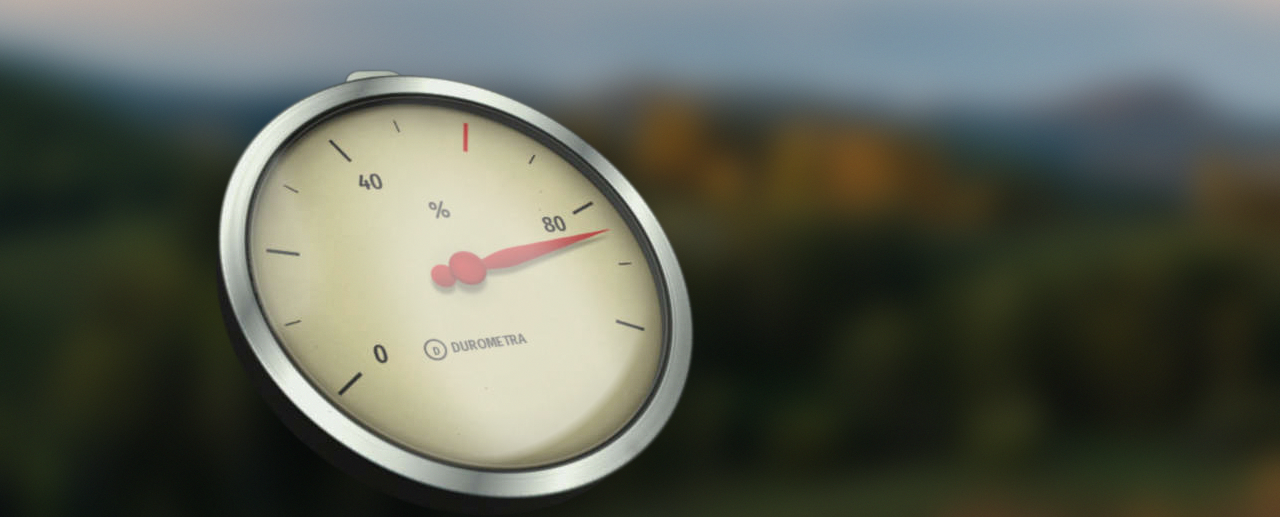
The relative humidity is 85 %
